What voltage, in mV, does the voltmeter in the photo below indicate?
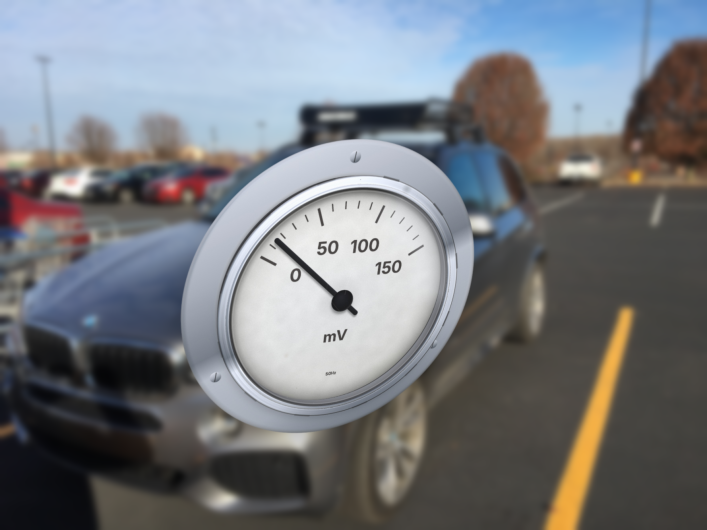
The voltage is 15 mV
